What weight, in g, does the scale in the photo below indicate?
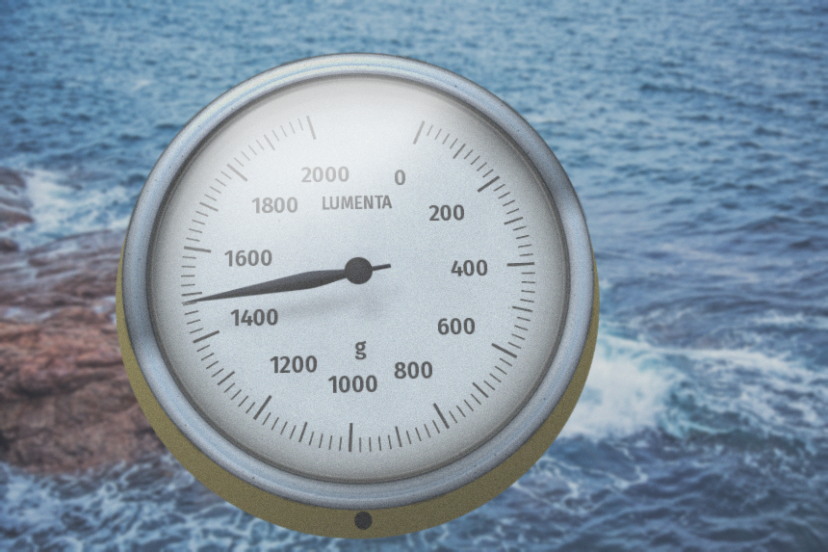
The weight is 1480 g
